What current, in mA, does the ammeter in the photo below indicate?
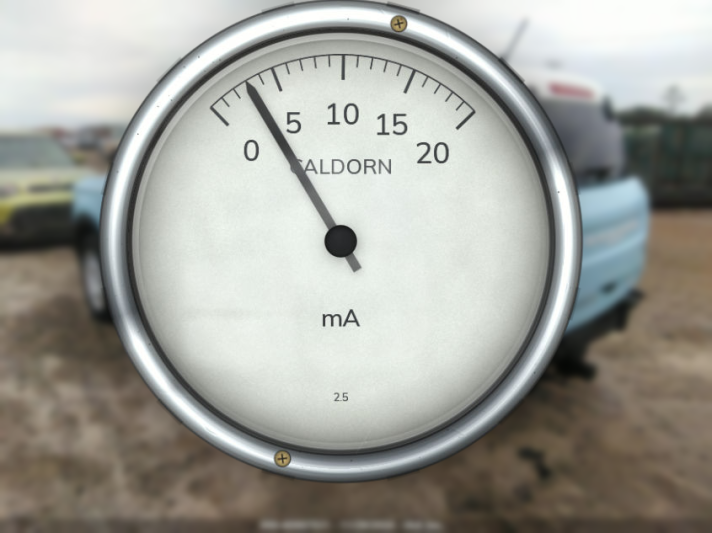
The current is 3 mA
